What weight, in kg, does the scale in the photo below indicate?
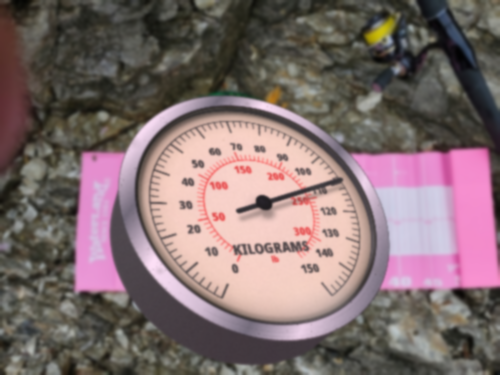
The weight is 110 kg
